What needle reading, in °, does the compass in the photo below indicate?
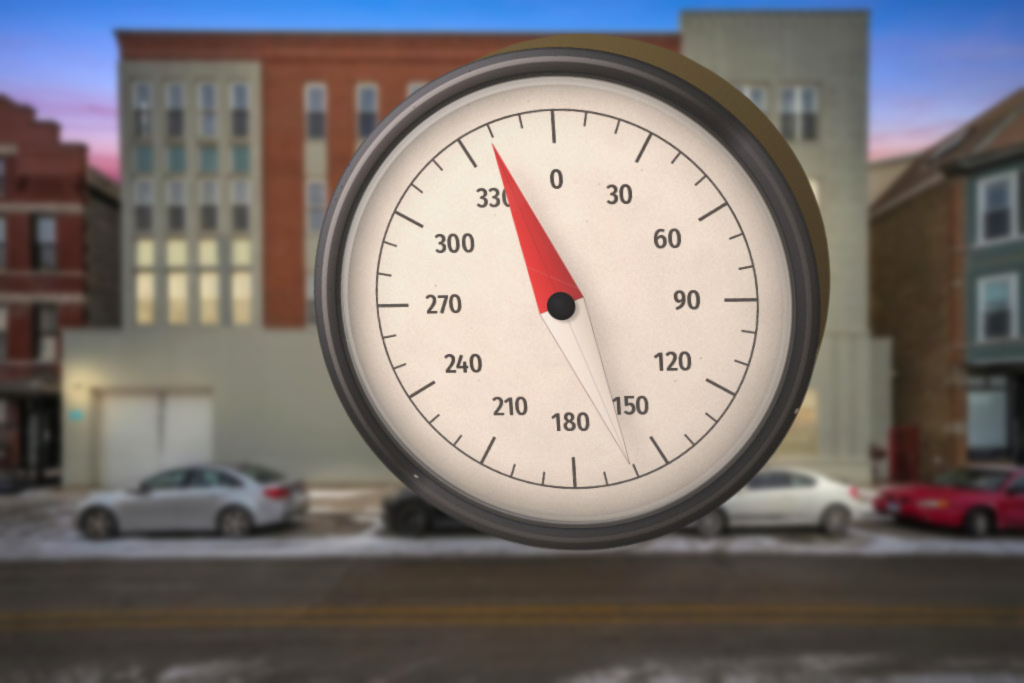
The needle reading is 340 °
